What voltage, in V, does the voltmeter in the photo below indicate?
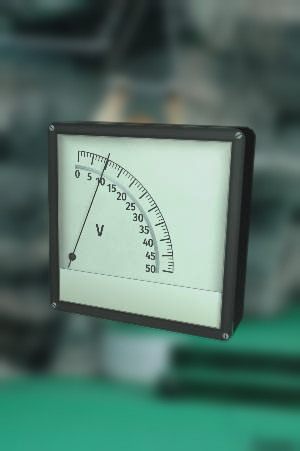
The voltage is 10 V
